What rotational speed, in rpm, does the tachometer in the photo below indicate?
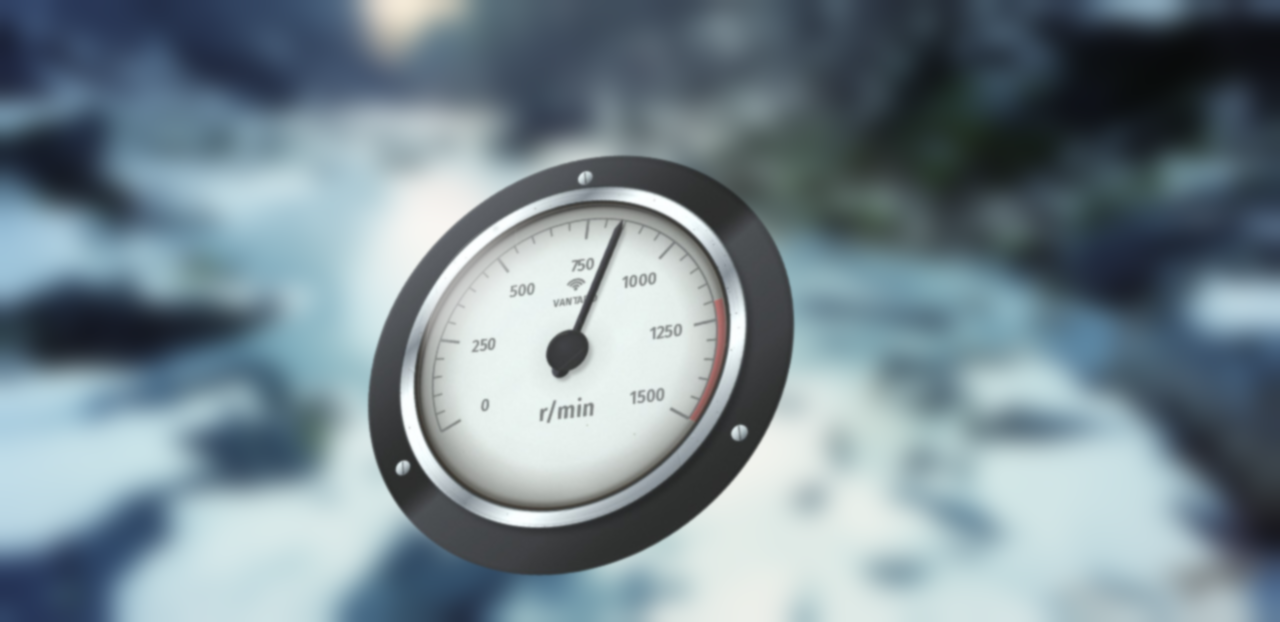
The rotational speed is 850 rpm
